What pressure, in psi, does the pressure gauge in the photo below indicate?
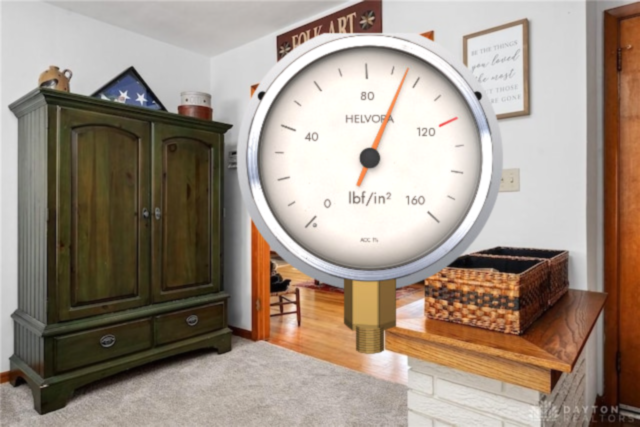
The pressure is 95 psi
